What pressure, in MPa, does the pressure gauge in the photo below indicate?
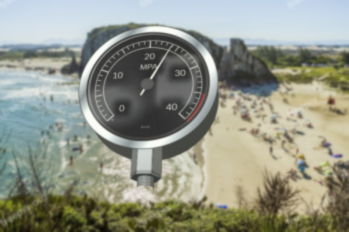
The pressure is 24 MPa
